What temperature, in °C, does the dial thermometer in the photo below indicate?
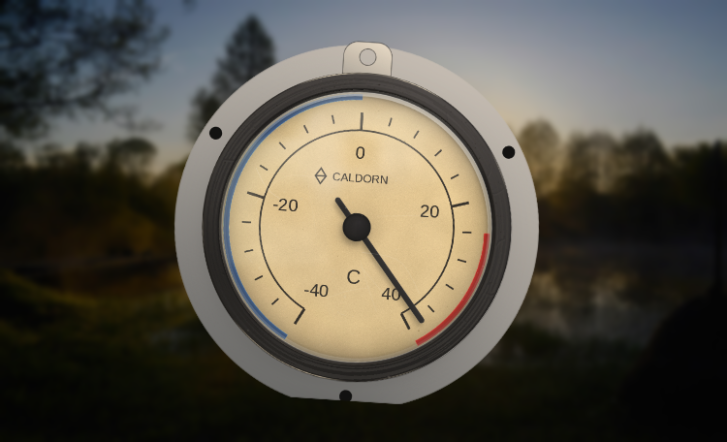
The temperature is 38 °C
